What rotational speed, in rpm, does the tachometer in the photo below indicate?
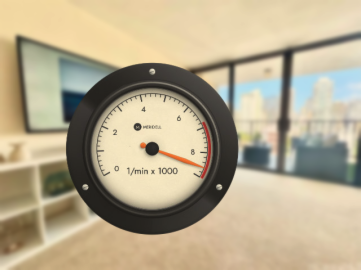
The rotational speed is 8600 rpm
